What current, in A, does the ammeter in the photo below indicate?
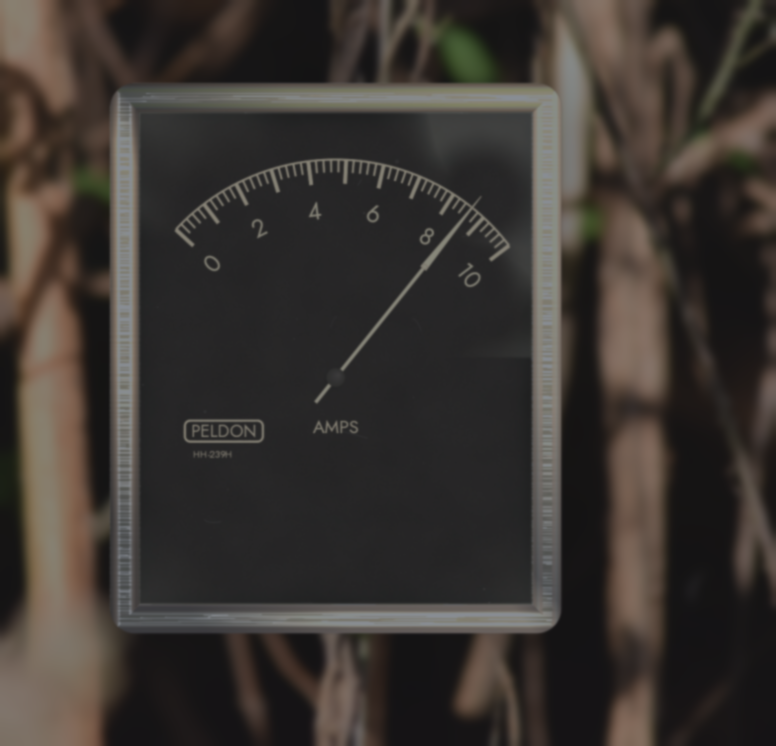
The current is 8.6 A
